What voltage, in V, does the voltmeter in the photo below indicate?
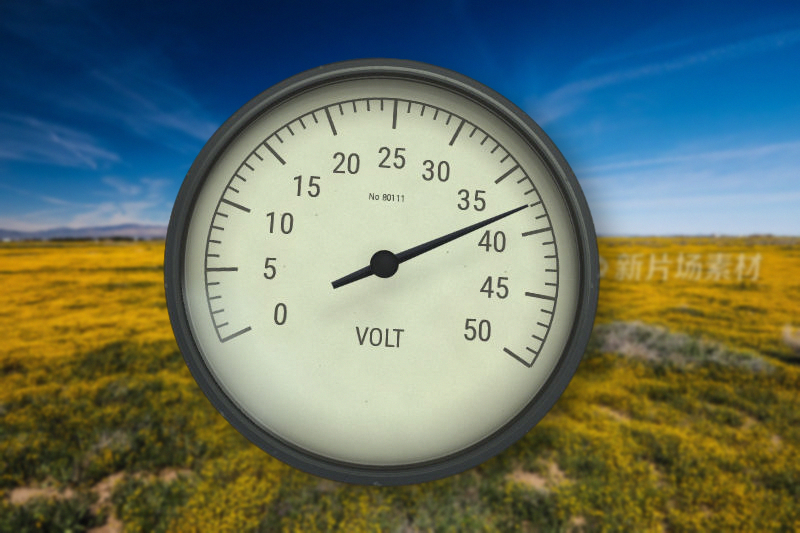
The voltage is 38 V
